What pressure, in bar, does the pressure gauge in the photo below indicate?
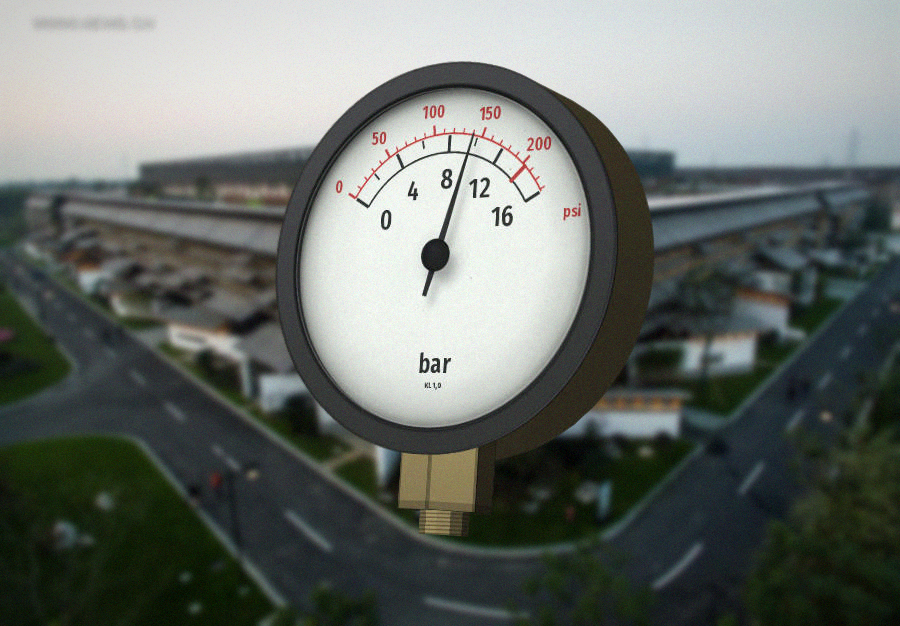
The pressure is 10 bar
